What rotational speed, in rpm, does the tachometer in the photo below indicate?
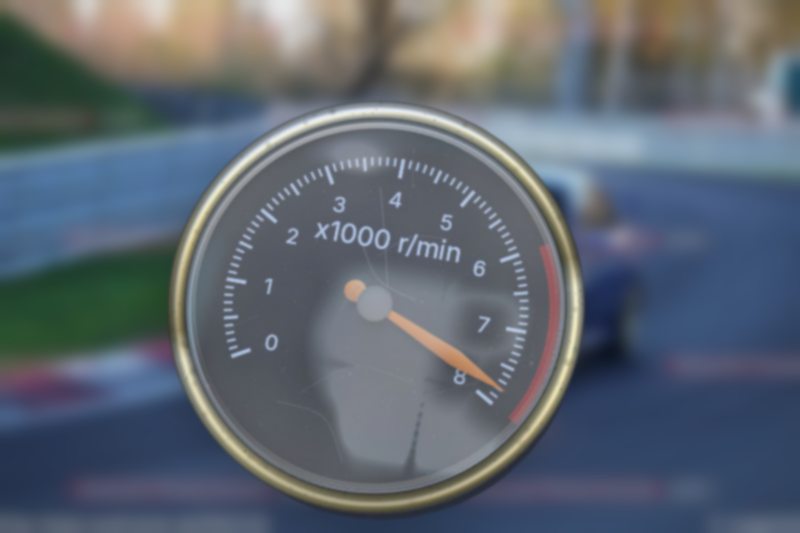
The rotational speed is 7800 rpm
